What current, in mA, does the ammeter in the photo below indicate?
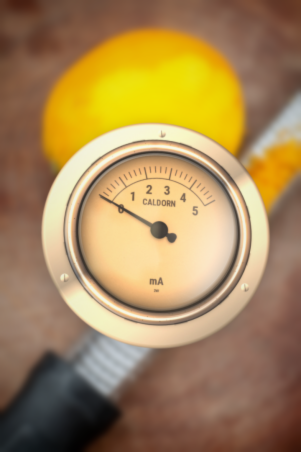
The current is 0 mA
